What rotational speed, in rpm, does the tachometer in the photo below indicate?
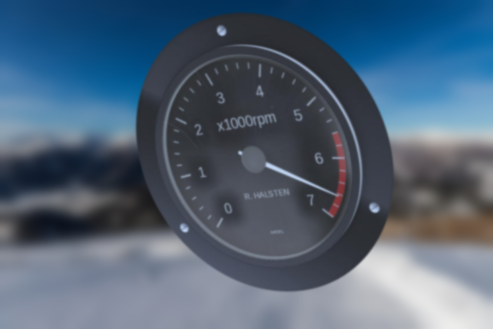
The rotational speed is 6600 rpm
